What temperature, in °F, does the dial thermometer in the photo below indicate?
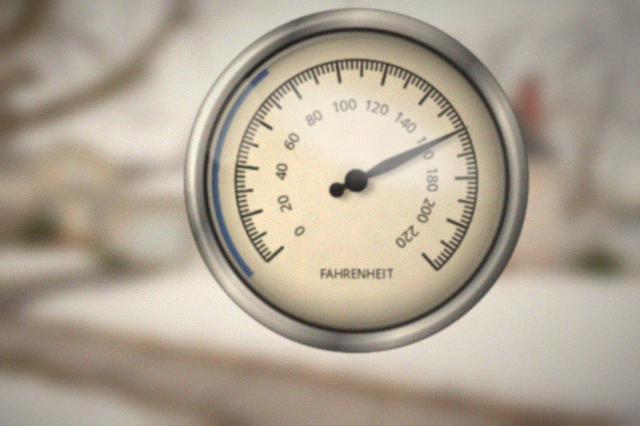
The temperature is 160 °F
